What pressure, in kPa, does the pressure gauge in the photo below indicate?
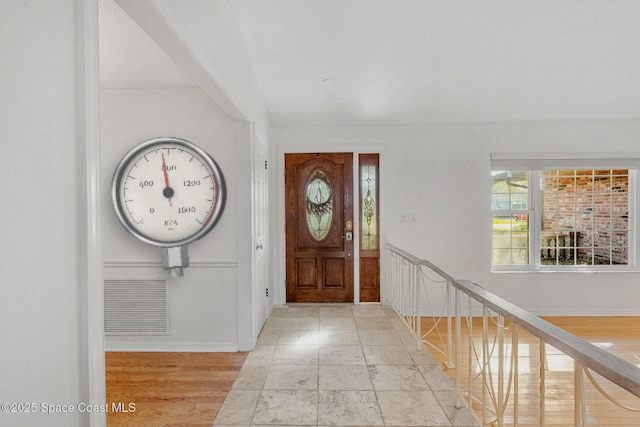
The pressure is 750 kPa
